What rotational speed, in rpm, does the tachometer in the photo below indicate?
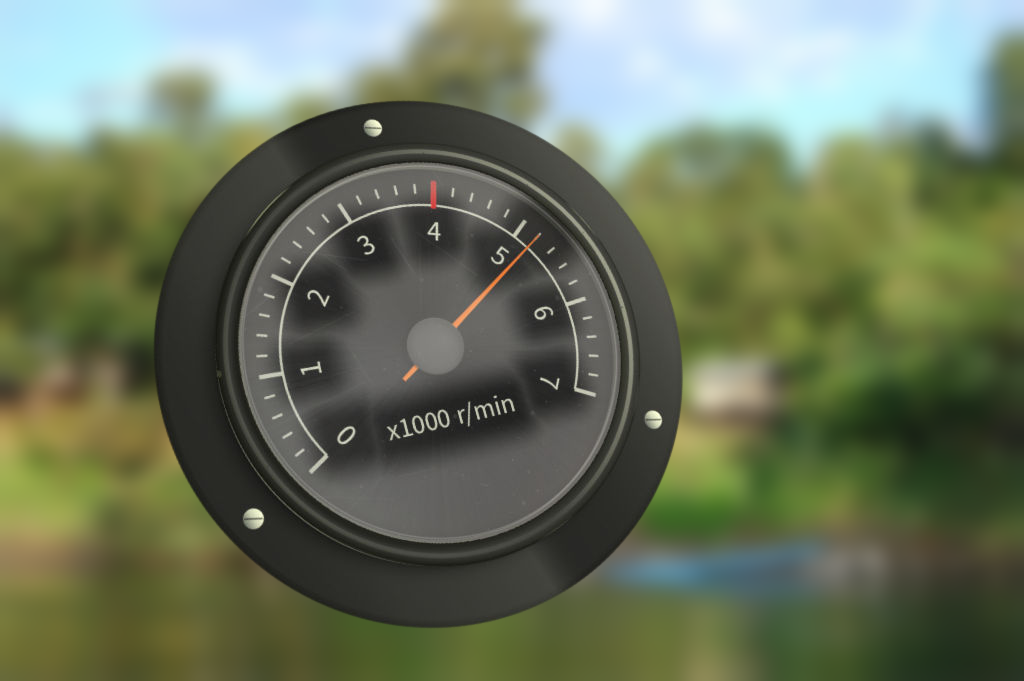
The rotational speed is 5200 rpm
